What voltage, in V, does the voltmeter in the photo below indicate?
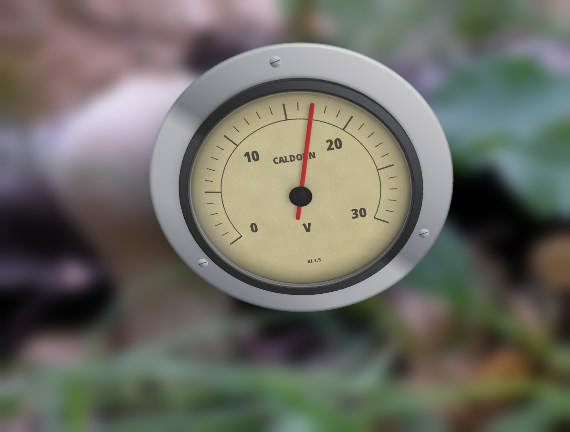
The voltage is 17 V
